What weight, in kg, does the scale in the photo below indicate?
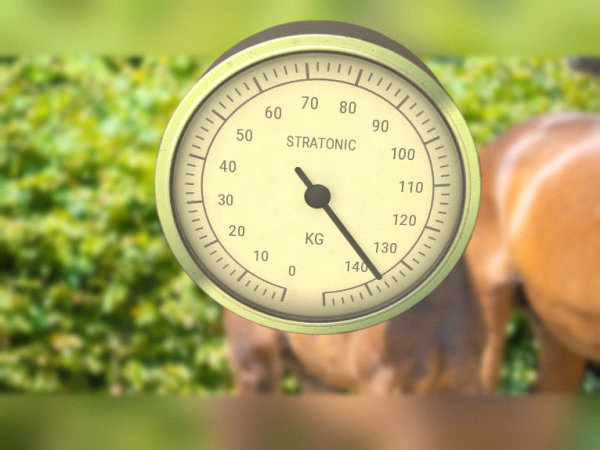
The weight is 136 kg
